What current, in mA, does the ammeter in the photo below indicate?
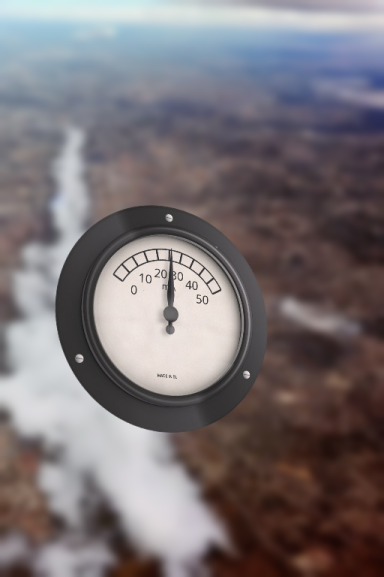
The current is 25 mA
